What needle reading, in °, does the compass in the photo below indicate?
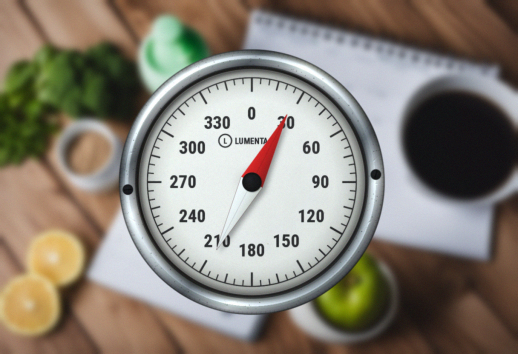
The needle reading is 27.5 °
